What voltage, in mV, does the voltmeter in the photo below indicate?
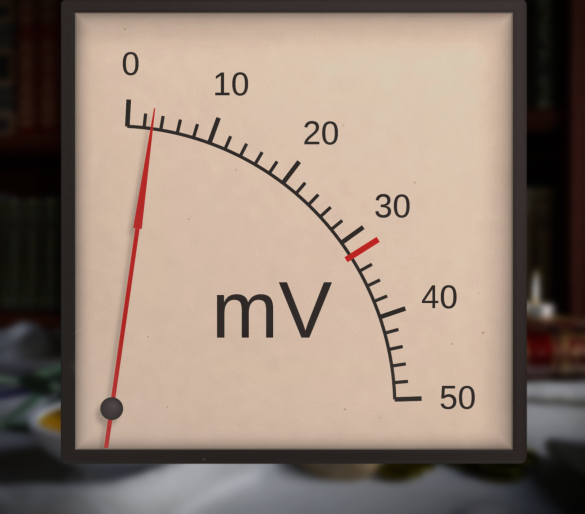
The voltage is 3 mV
